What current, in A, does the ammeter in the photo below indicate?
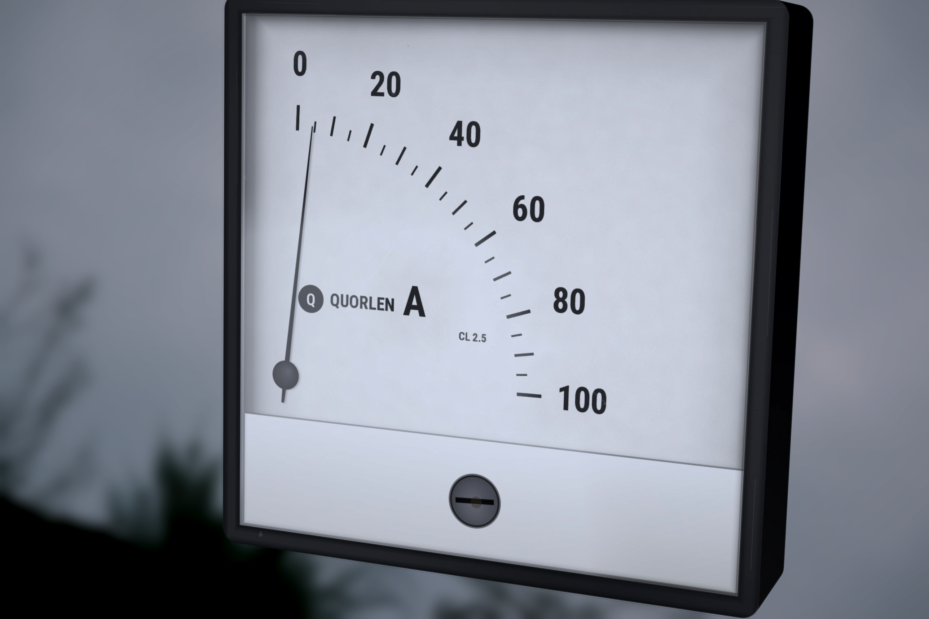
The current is 5 A
